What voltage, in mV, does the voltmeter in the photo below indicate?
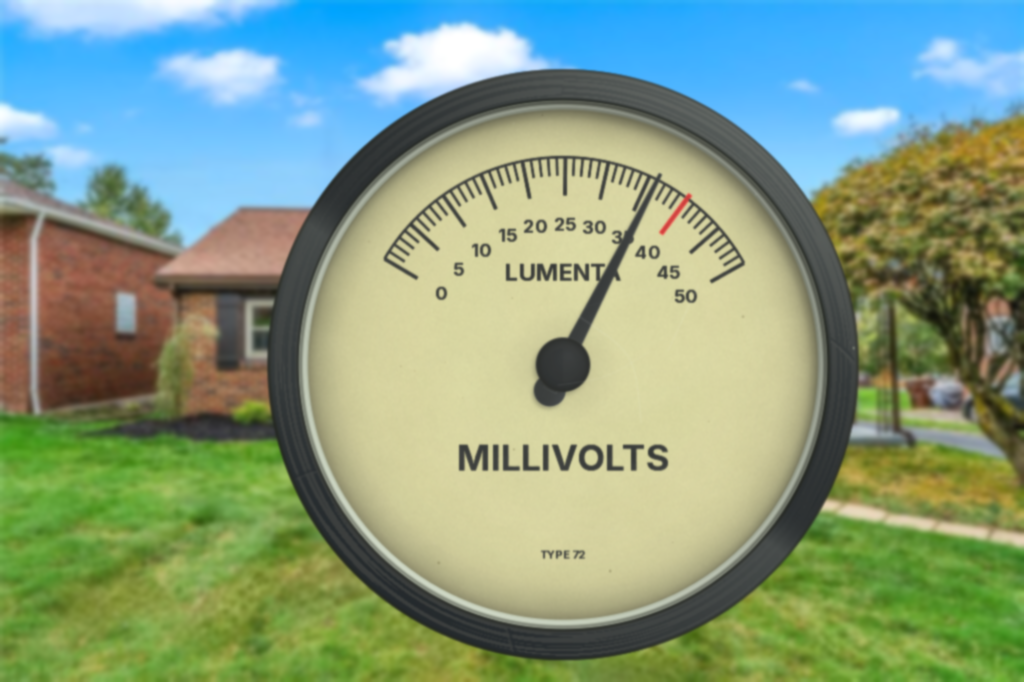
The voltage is 36 mV
